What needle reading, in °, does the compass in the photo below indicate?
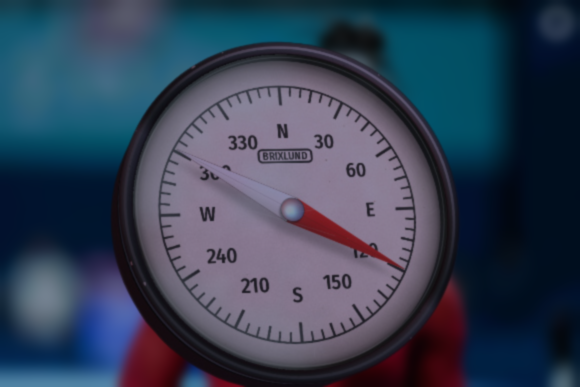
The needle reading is 120 °
